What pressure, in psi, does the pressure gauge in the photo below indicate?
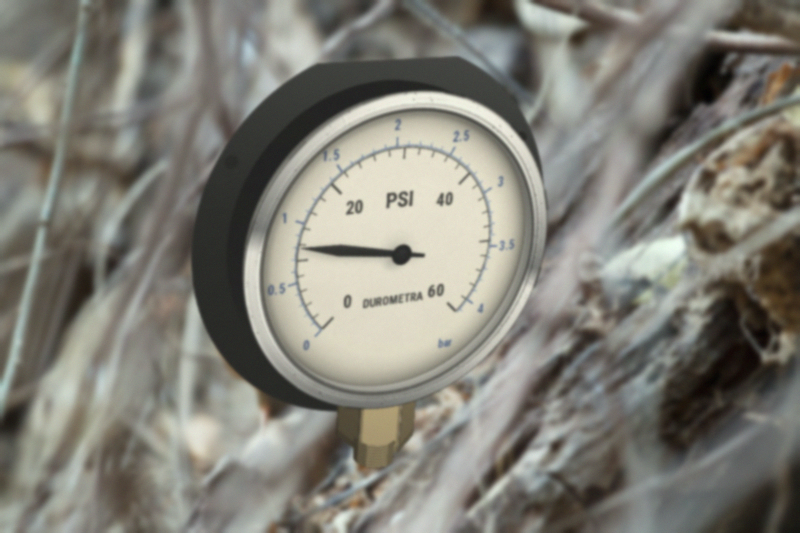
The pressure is 12 psi
